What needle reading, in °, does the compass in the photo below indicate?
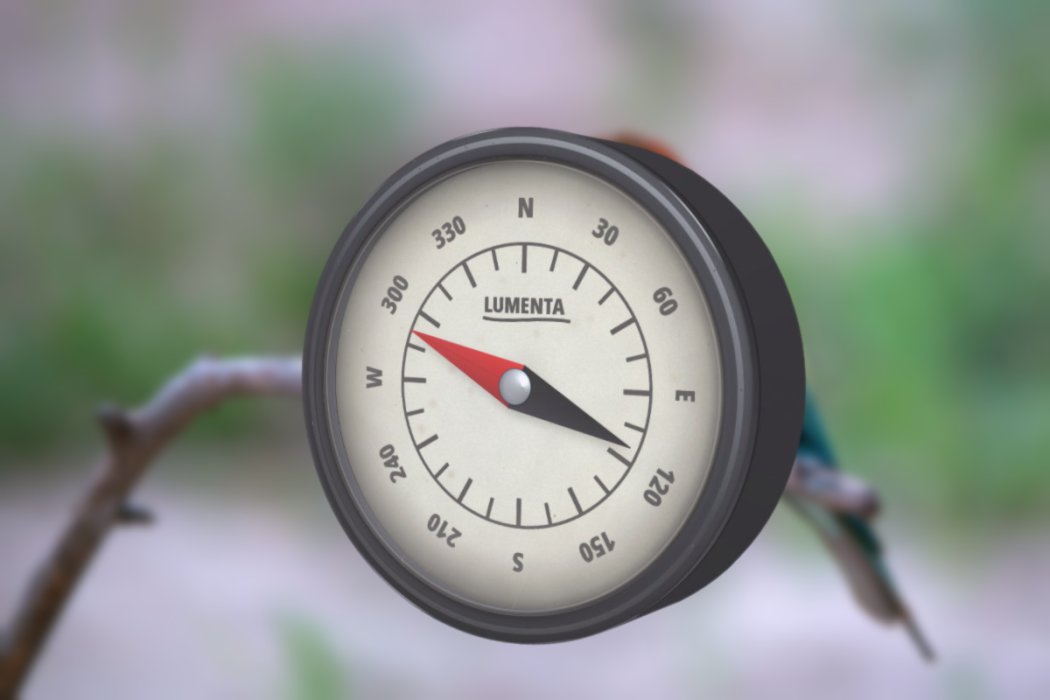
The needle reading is 292.5 °
